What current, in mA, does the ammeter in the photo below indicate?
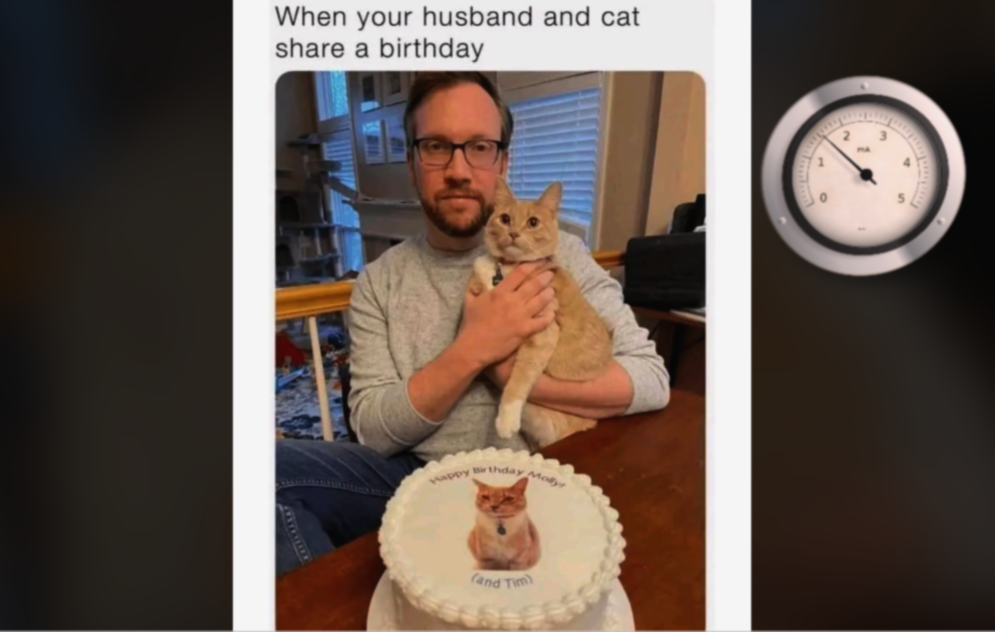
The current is 1.5 mA
